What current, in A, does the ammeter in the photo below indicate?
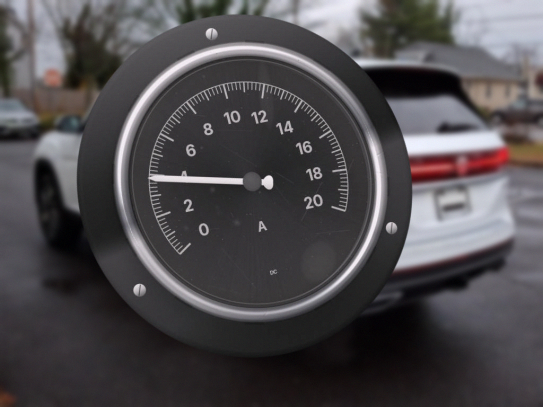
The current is 3.8 A
